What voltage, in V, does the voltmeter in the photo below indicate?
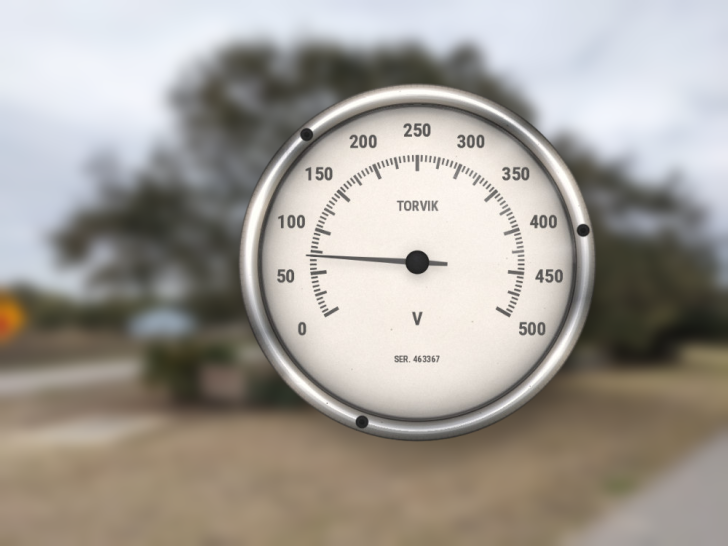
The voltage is 70 V
